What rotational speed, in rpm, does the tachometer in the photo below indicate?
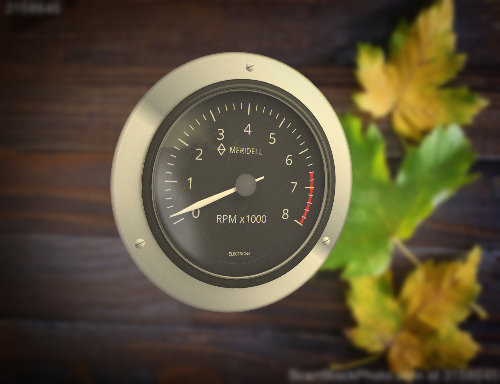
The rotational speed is 200 rpm
